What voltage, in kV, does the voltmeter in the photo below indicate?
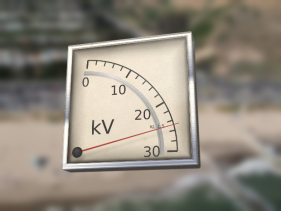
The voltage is 25 kV
